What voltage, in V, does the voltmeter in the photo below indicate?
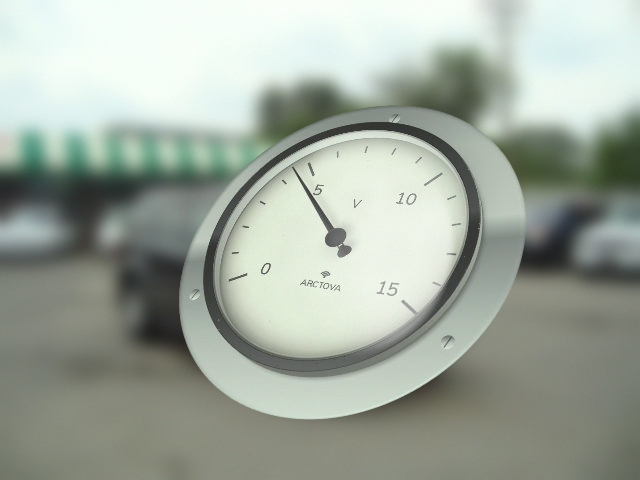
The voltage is 4.5 V
